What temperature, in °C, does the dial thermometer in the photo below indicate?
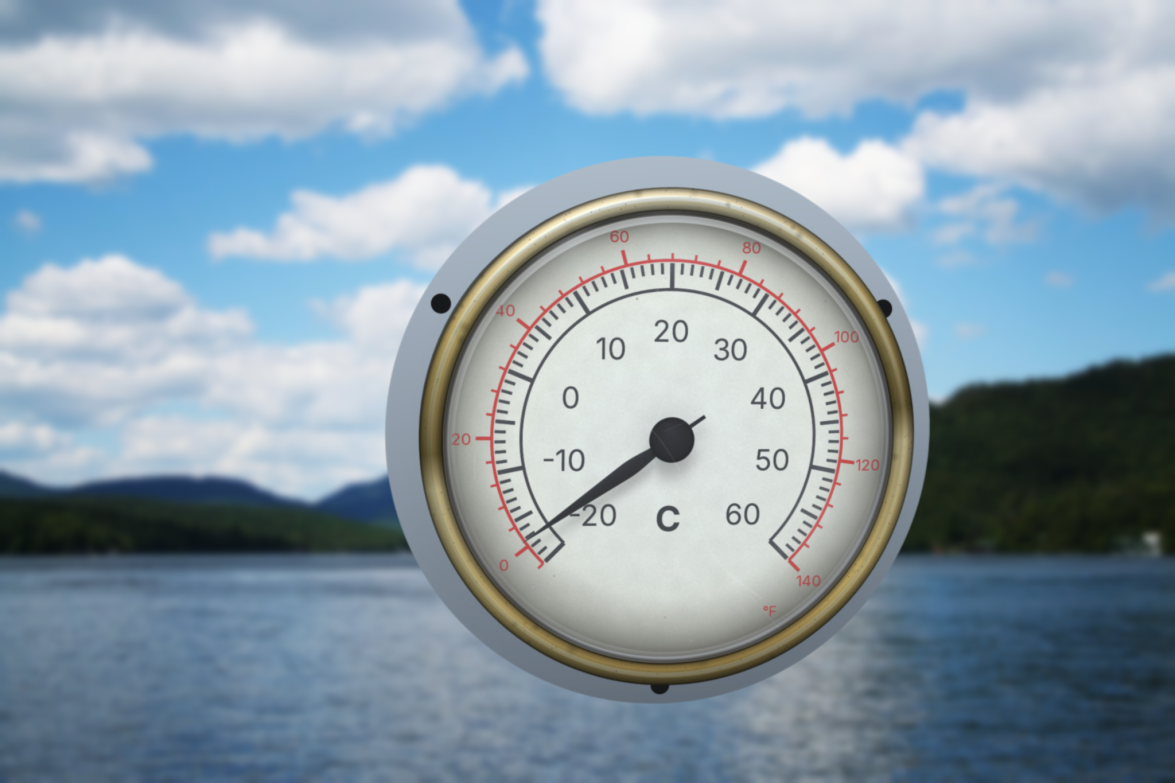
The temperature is -17 °C
